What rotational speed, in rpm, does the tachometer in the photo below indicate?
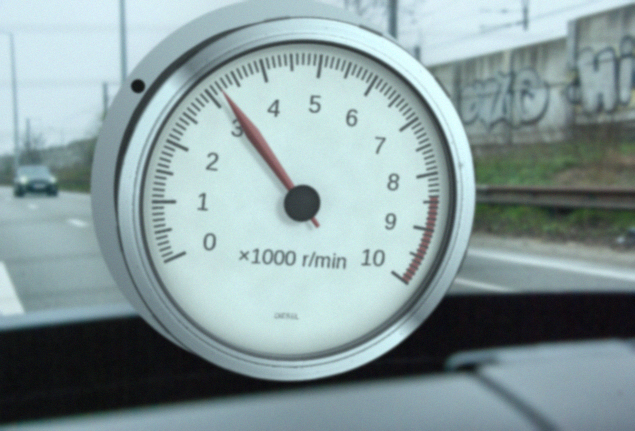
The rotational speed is 3200 rpm
